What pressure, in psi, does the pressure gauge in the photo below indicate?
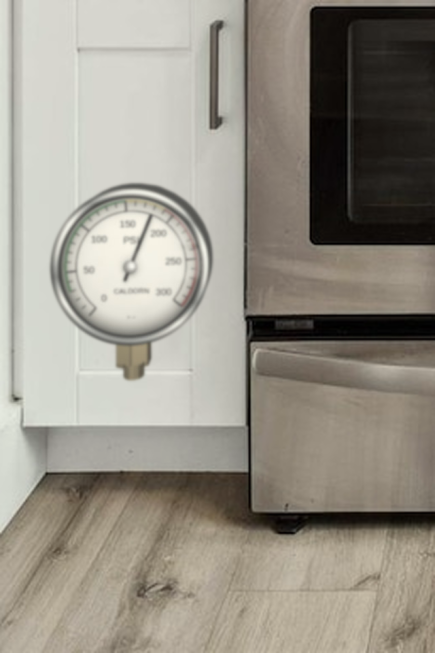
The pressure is 180 psi
